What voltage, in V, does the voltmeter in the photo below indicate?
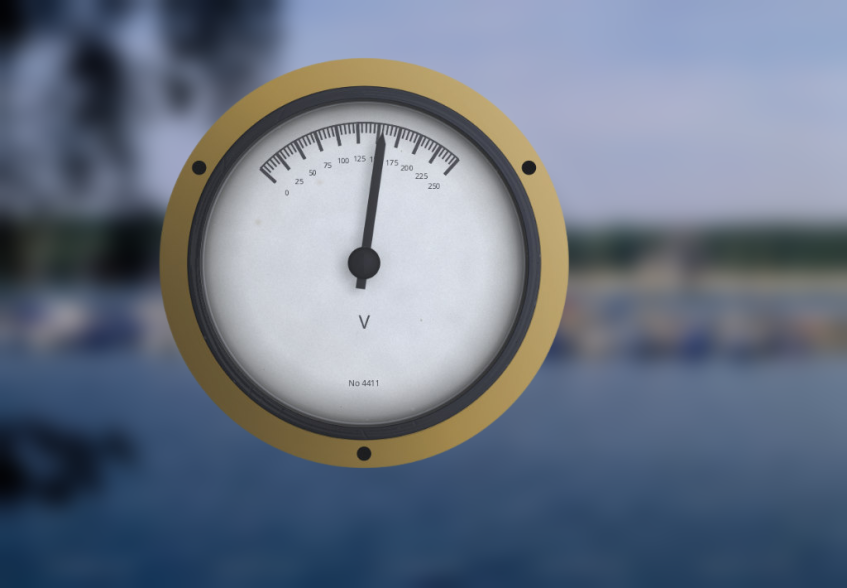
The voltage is 155 V
